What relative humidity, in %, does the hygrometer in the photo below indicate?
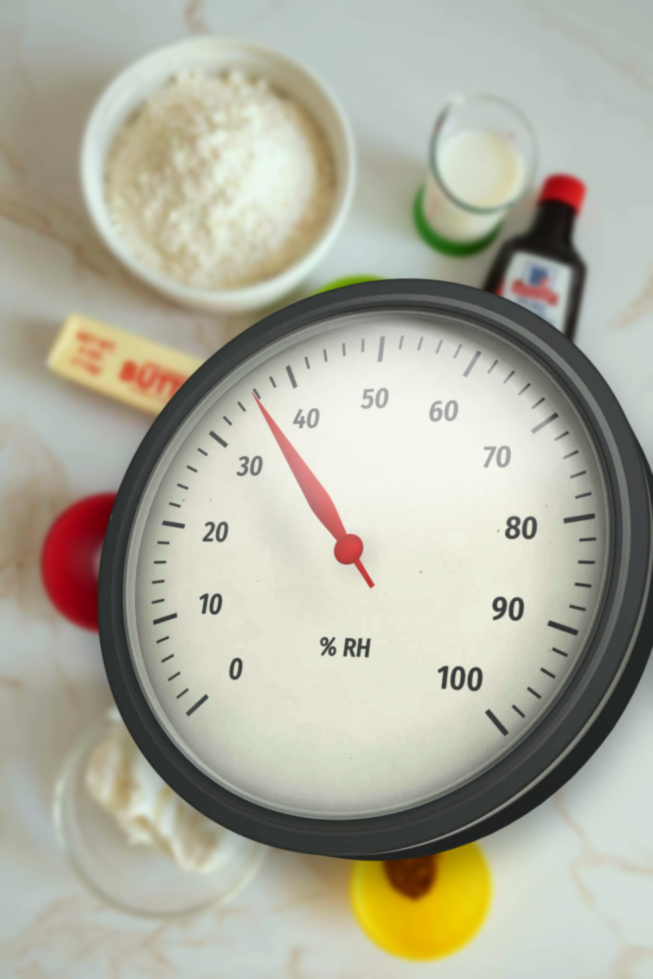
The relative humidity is 36 %
